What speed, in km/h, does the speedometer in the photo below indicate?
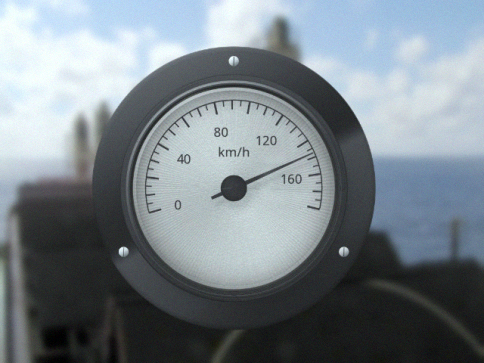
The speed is 147.5 km/h
